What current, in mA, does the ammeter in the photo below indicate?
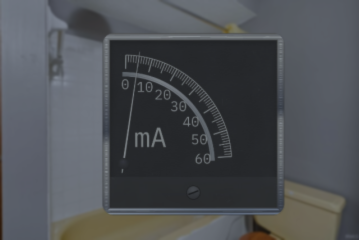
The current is 5 mA
